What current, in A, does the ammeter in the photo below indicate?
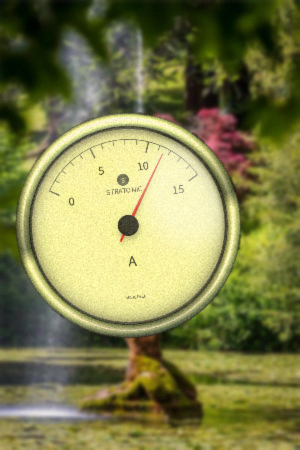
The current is 11.5 A
